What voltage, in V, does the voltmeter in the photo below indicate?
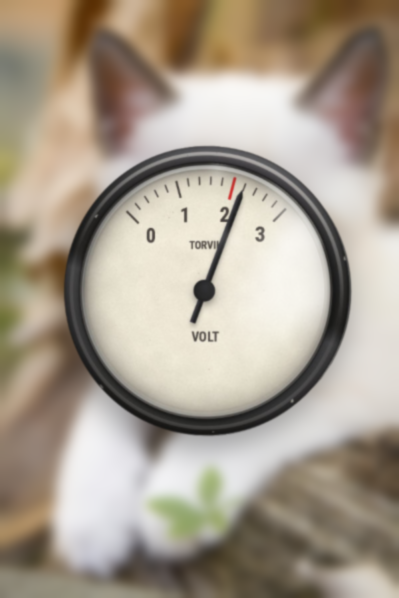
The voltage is 2.2 V
